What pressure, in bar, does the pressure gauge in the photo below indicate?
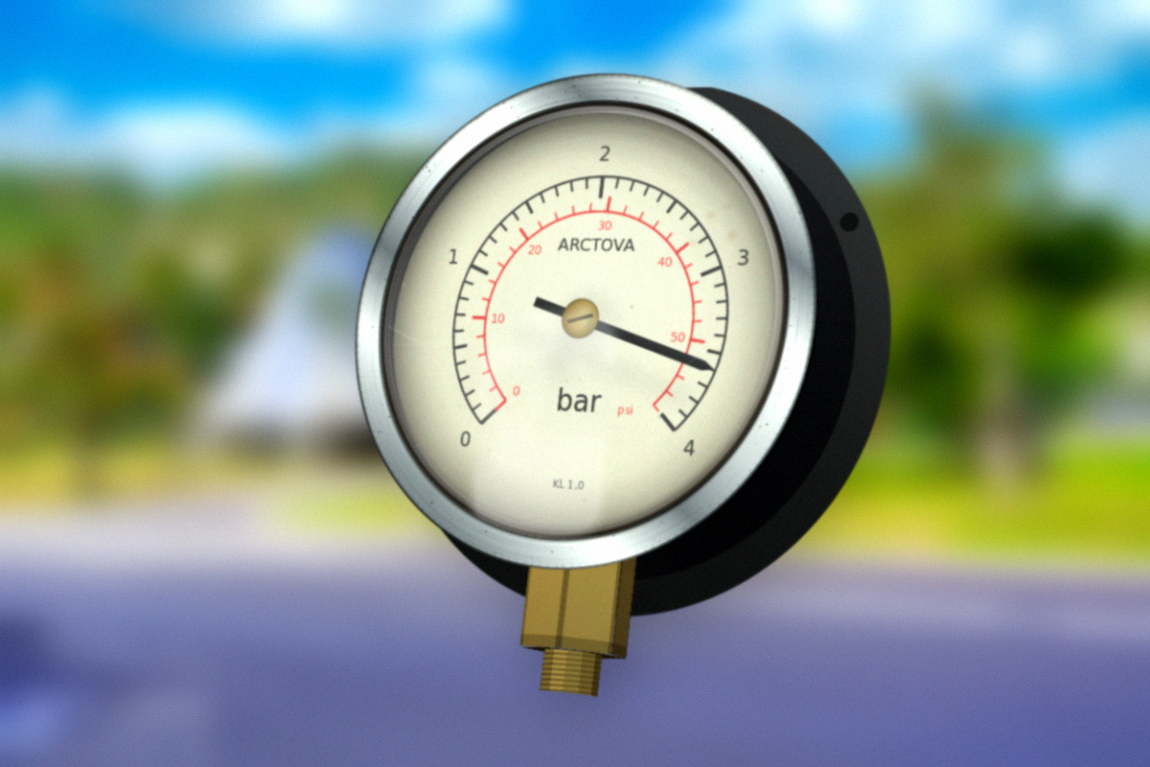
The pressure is 3.6 bar
